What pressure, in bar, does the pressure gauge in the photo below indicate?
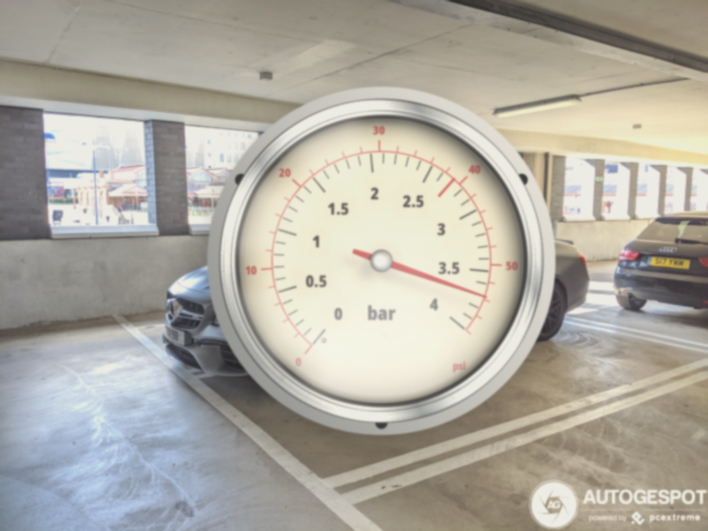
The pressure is 3.7 bar
